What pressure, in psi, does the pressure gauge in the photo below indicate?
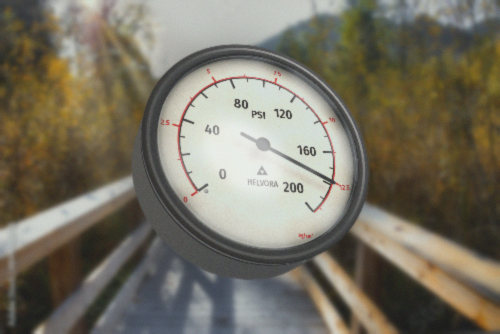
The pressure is 180 psi
